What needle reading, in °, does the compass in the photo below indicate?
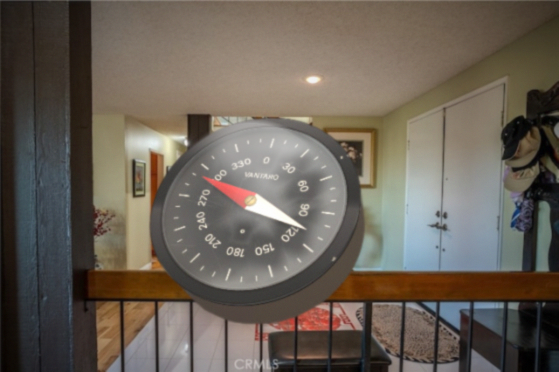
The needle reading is 290 °
